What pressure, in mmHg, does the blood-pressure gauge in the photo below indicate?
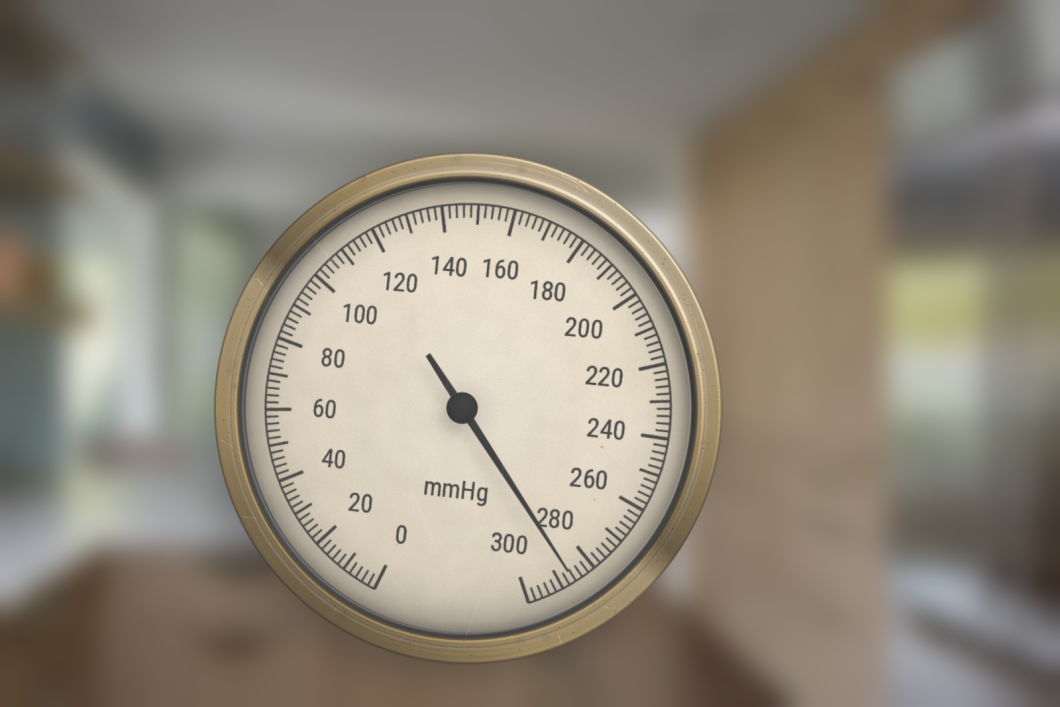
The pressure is 286 mmHg
